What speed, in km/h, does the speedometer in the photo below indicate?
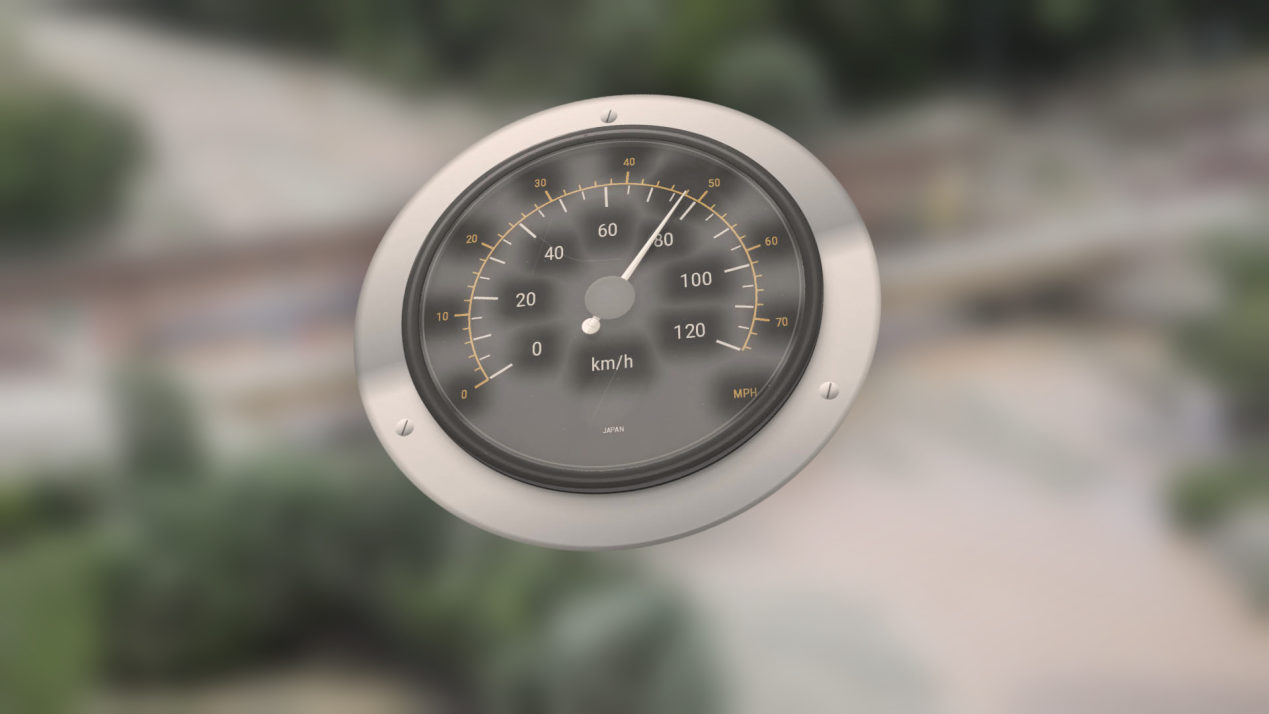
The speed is 77.5 km/h
